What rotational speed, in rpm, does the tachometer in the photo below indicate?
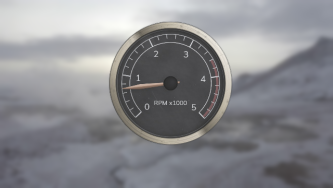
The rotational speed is 700 rpm
